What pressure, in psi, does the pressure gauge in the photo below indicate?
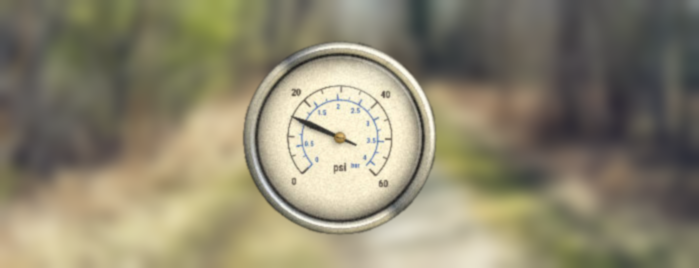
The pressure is 15 psi
